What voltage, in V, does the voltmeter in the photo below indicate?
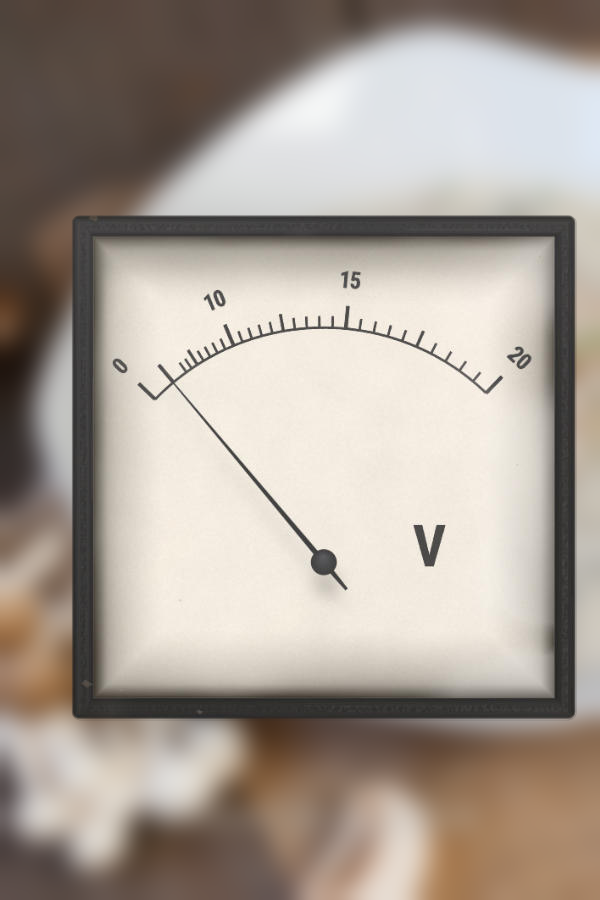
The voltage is 5 V
